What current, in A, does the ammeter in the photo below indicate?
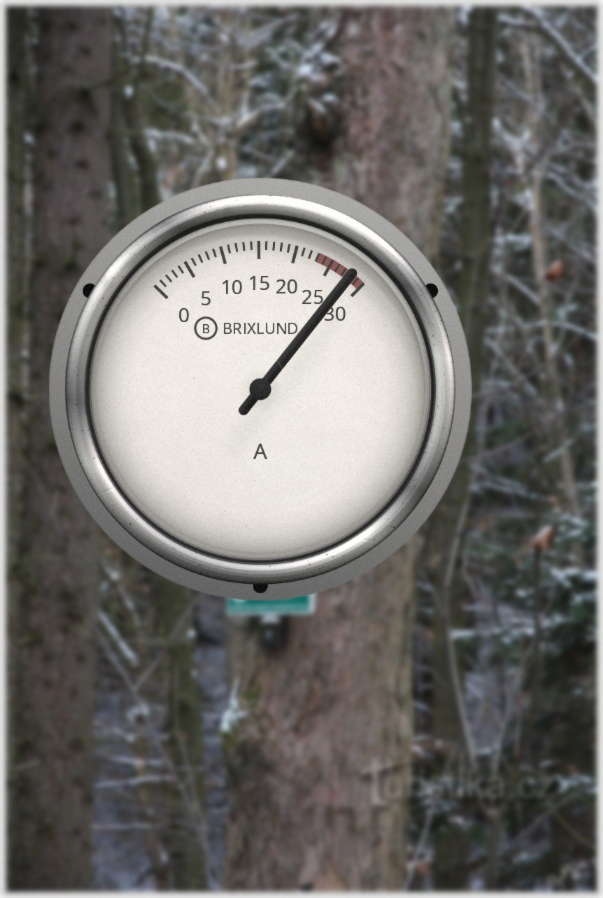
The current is 28 A
